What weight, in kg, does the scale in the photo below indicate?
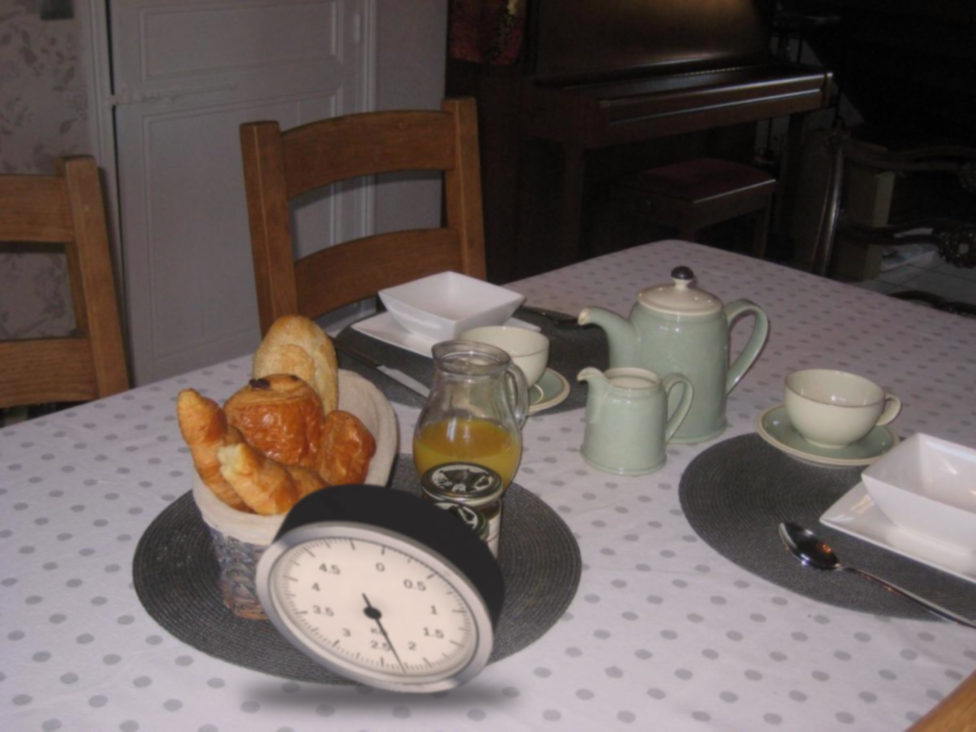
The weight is 2.25 kg
